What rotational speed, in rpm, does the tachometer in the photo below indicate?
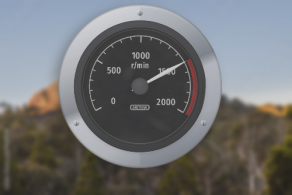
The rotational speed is 1500 rpm
